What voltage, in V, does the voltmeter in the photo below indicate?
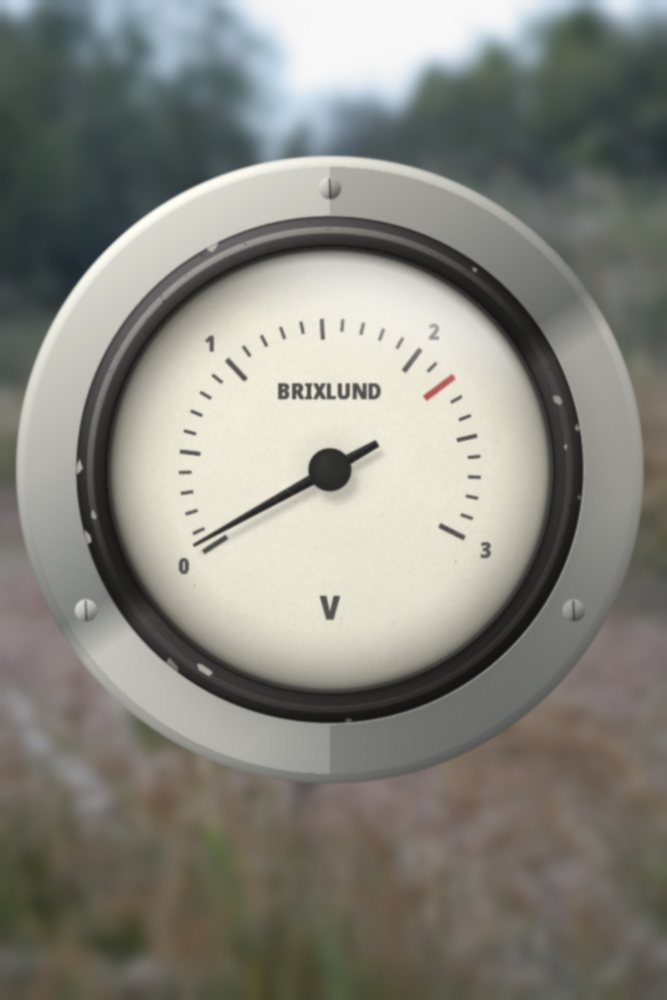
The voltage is 0.05 V
